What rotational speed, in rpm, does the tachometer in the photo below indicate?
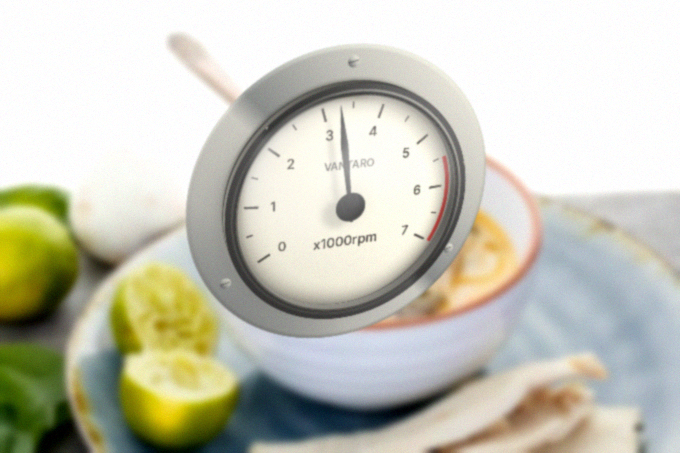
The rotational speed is 3250 rpm
